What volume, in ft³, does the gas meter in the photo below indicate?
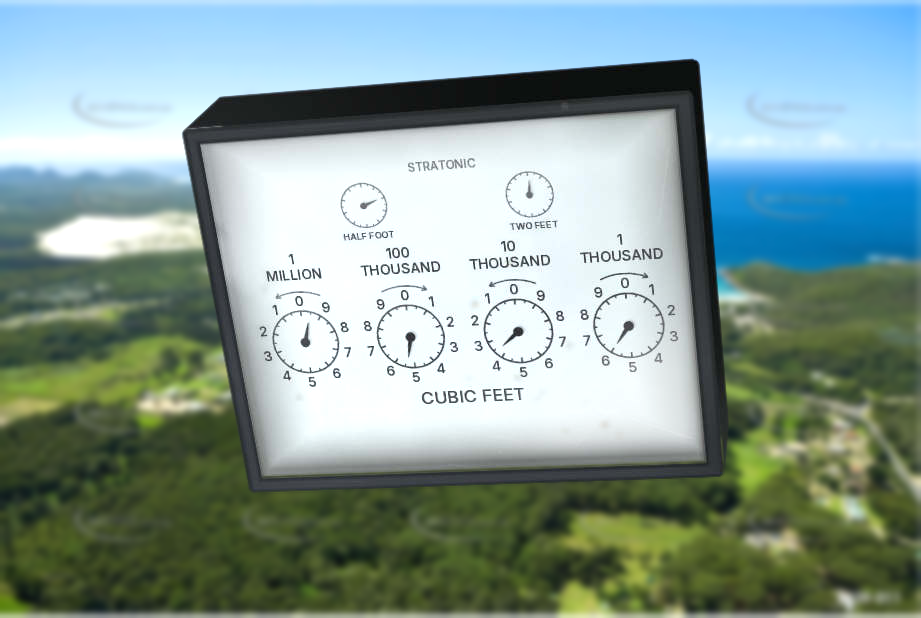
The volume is 953600 ft³
